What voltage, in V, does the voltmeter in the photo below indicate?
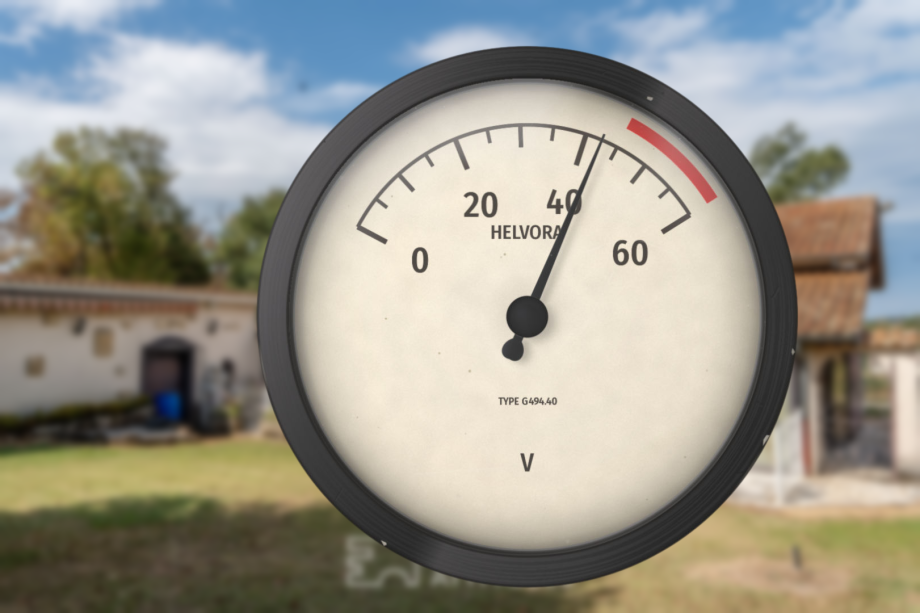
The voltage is 42.5 V
